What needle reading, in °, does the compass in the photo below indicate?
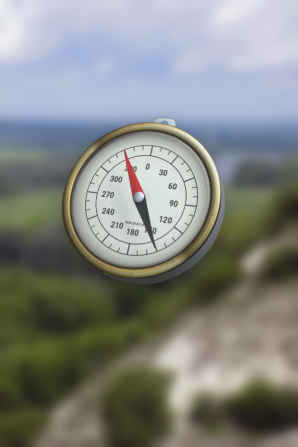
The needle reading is 330 °
